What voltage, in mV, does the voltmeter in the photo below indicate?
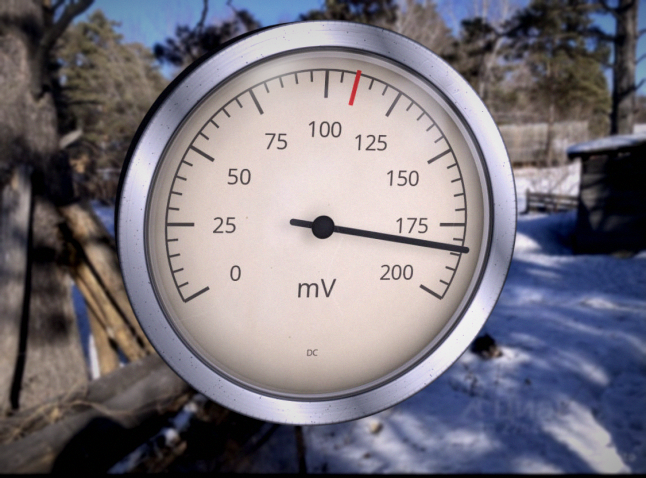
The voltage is 182.5 mV
